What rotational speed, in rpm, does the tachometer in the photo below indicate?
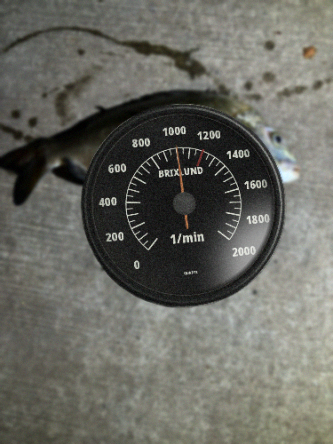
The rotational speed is 1000 rpm
